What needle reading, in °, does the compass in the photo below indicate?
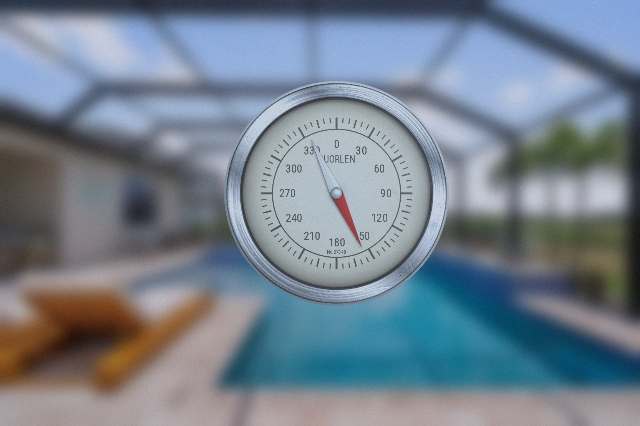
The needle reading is 155 °
